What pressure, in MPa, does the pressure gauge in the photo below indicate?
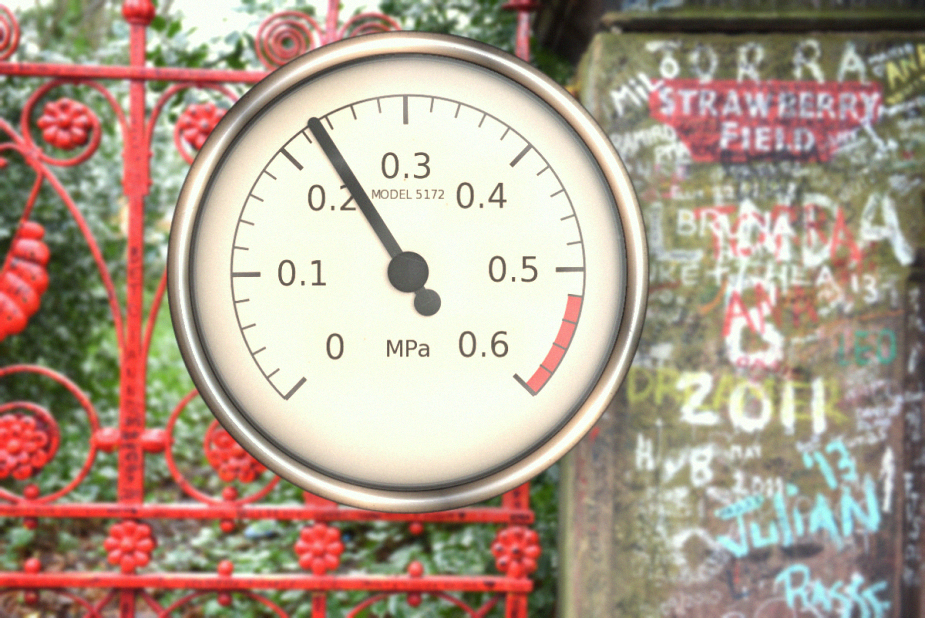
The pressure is 0.23 MPa
